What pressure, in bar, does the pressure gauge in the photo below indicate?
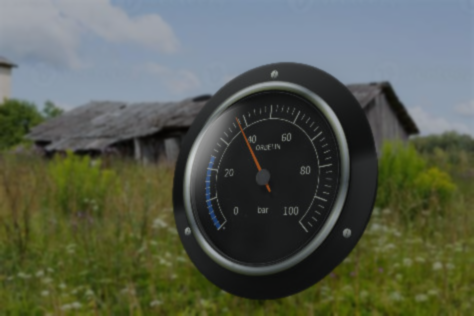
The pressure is 38 bar
